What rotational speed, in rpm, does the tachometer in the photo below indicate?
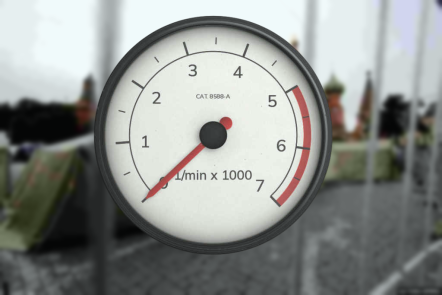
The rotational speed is 0 rpm
